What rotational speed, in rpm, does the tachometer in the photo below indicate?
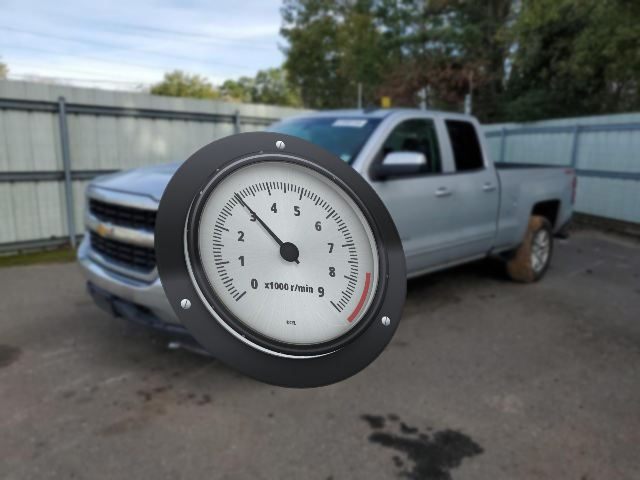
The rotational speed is 3000 rpm
